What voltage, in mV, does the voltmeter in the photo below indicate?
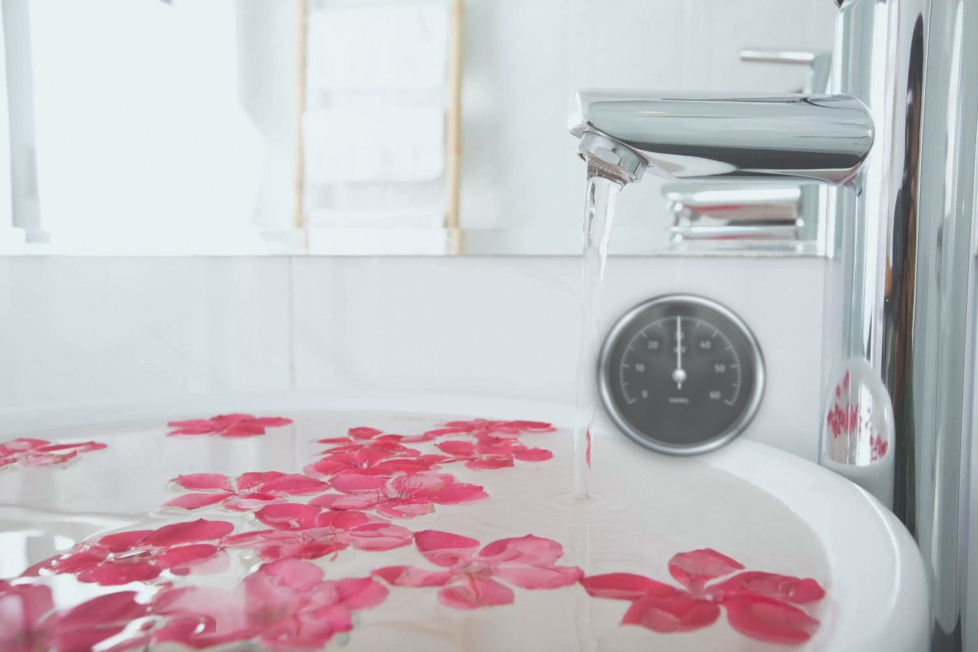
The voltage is 30 mV
